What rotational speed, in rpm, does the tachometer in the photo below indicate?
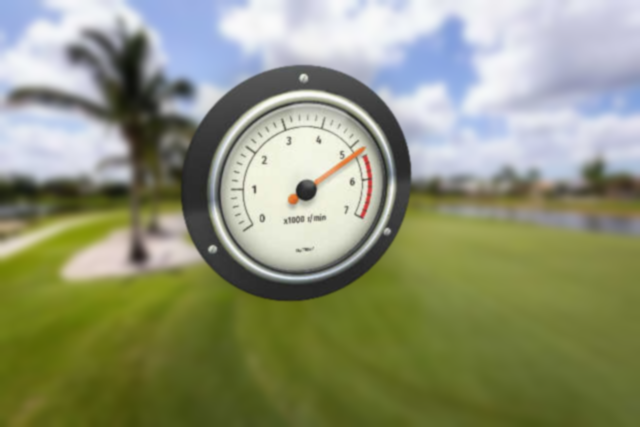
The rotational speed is 5200 rpm
